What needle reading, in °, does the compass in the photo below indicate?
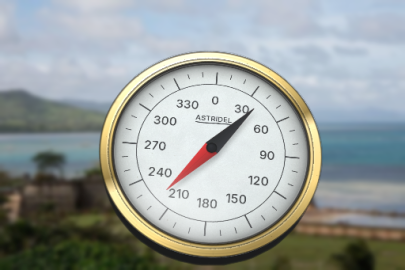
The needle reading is 220 °
